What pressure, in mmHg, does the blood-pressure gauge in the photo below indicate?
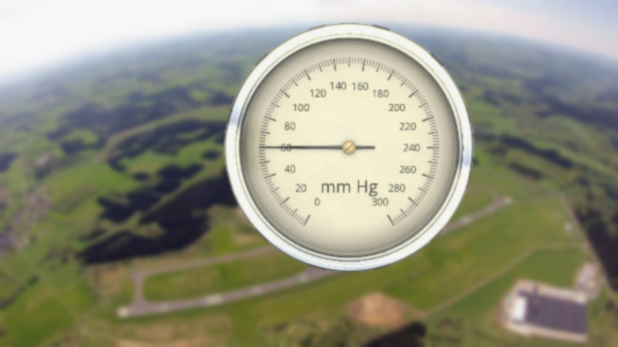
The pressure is 60 mmHg
